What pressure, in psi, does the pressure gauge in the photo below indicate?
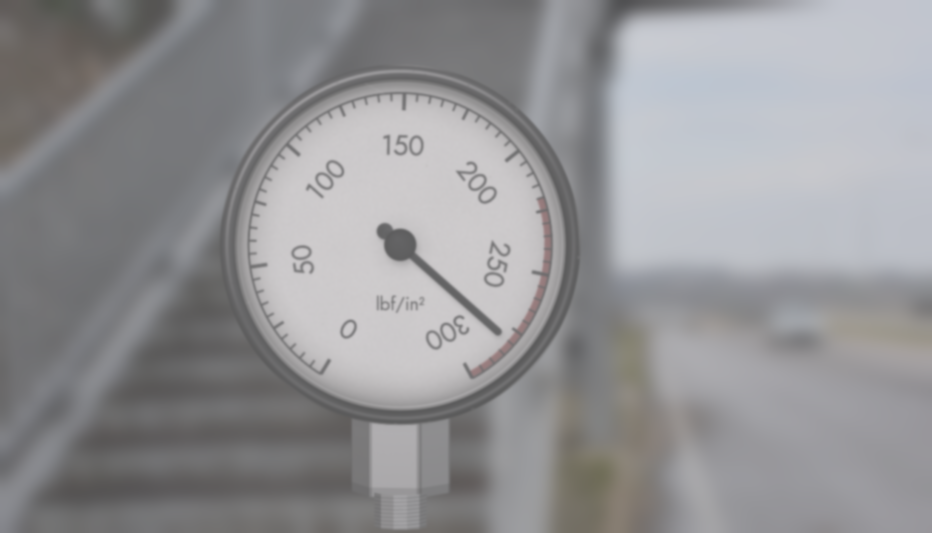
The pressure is 280 psi
